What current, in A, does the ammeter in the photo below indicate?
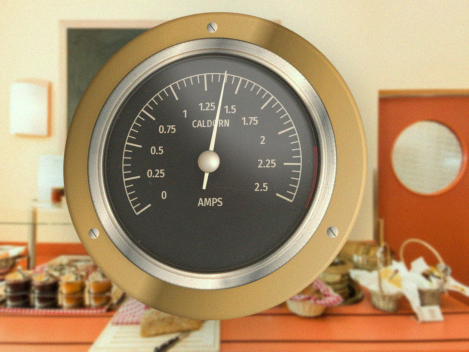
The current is 1.4 A
